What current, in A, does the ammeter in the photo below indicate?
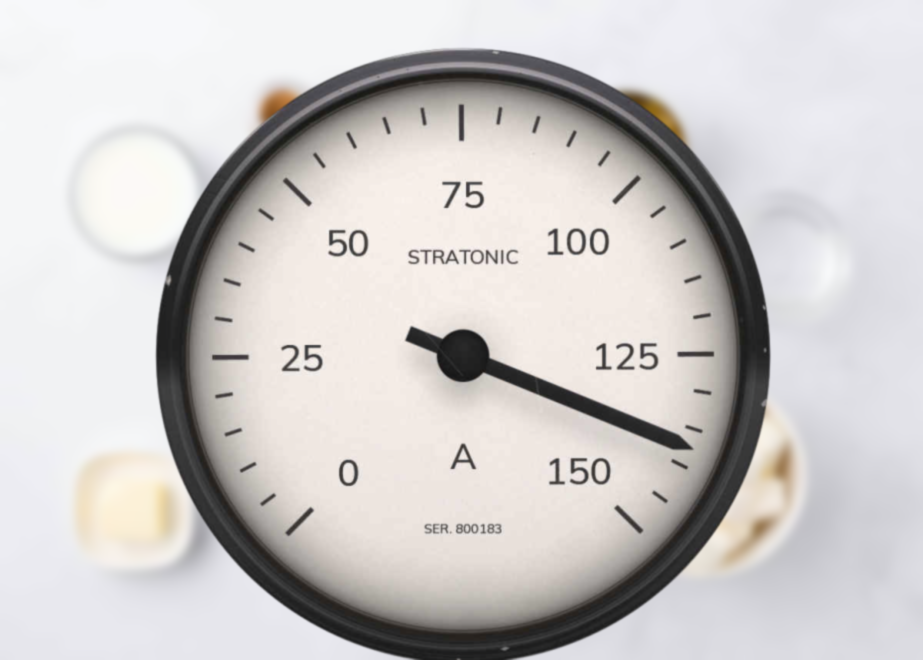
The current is 137.5 A
